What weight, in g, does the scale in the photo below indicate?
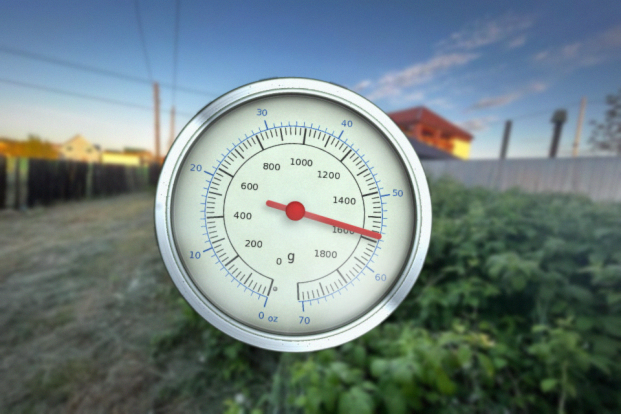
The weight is 1580 g
